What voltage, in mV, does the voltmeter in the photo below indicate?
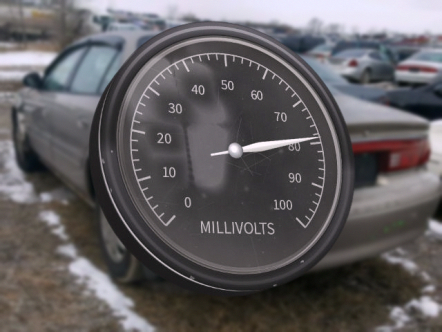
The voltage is 79 mV
